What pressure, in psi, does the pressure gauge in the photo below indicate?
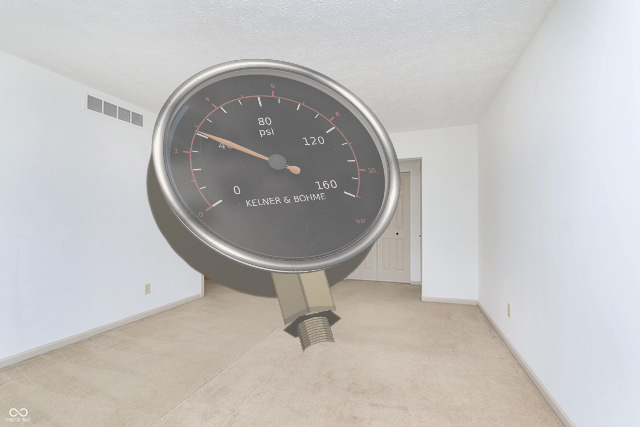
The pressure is 40 psi
